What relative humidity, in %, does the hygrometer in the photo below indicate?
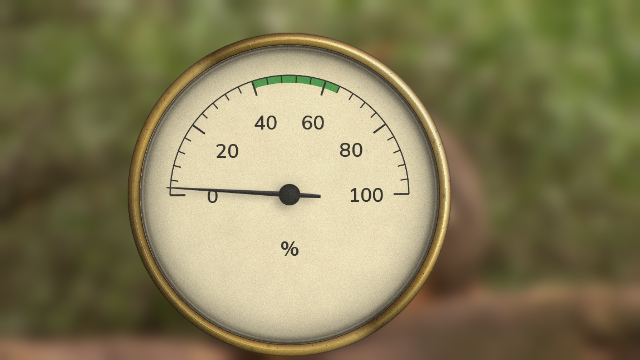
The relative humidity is 2 %
